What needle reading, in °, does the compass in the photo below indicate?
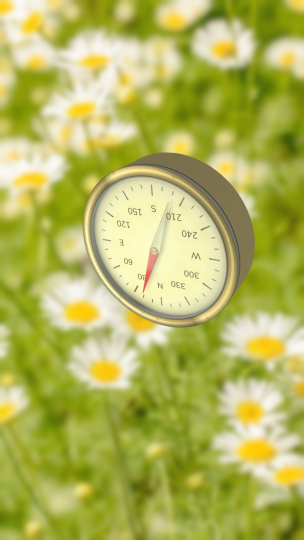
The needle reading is 20 °
